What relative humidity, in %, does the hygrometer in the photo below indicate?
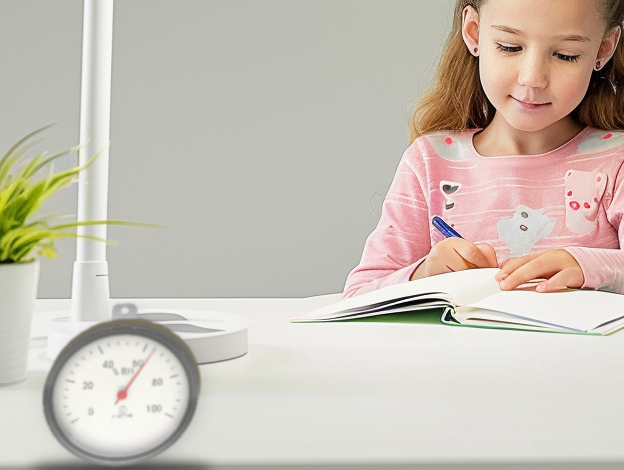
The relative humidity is 64 %
